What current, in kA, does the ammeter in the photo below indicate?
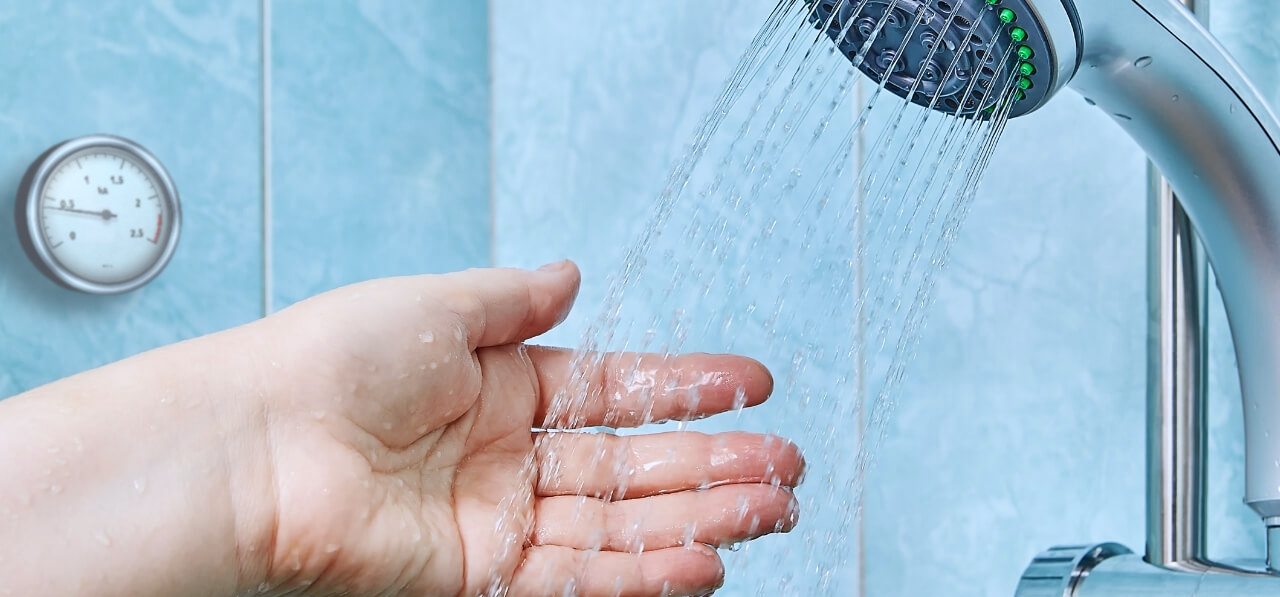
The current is 0.4 kA
